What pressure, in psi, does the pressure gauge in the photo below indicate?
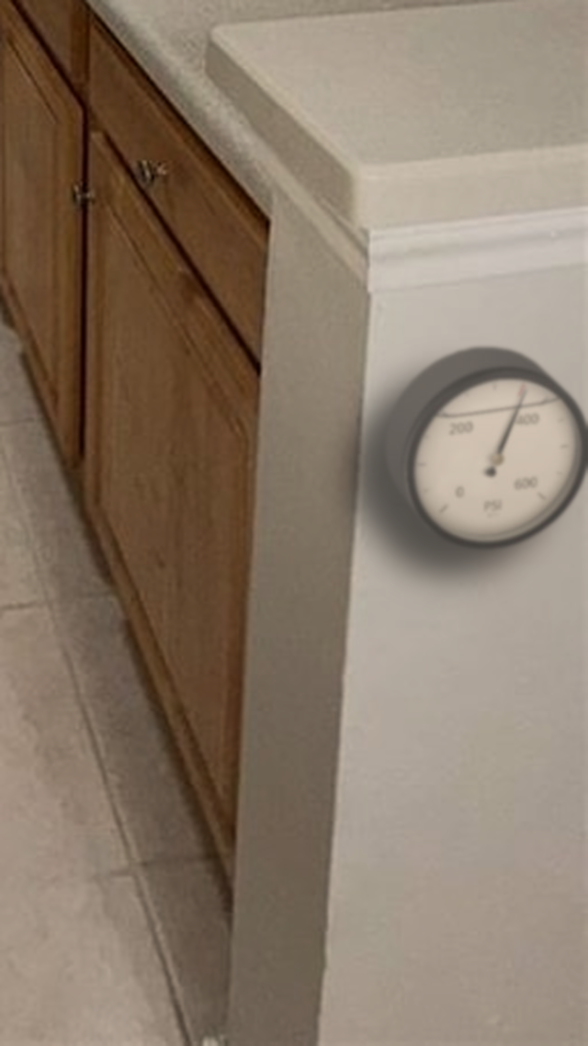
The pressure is 350 psi
